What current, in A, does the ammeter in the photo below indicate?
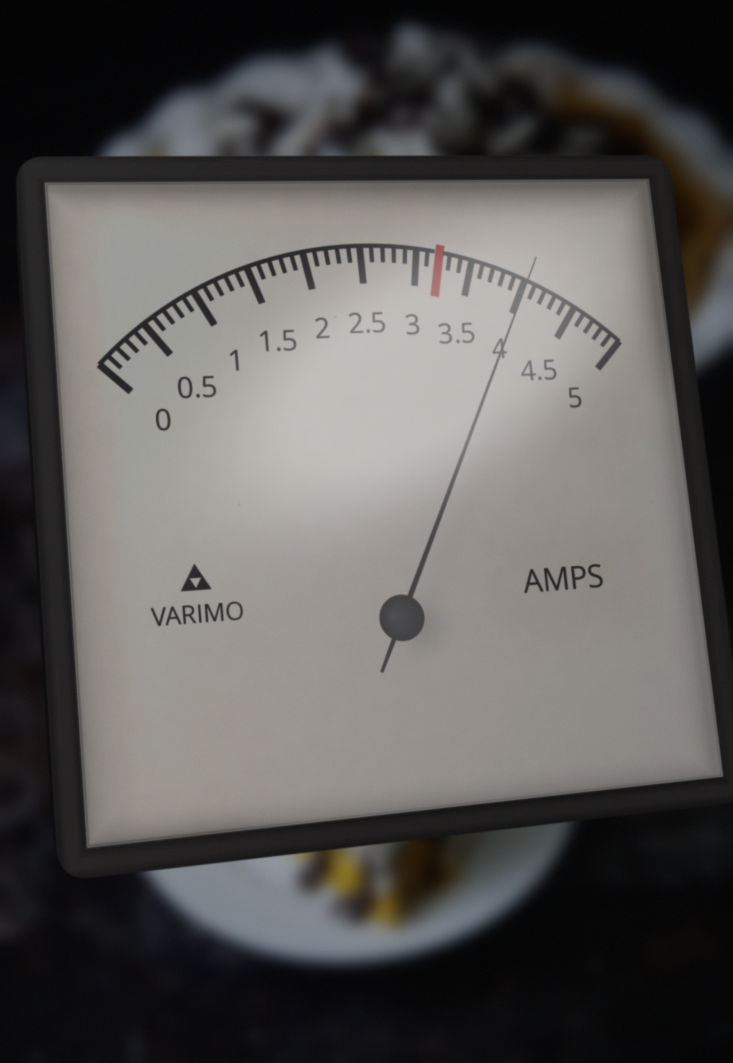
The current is 4 A
